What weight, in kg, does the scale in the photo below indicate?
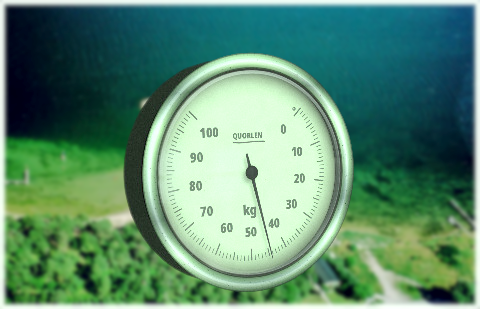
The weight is 45 kg
